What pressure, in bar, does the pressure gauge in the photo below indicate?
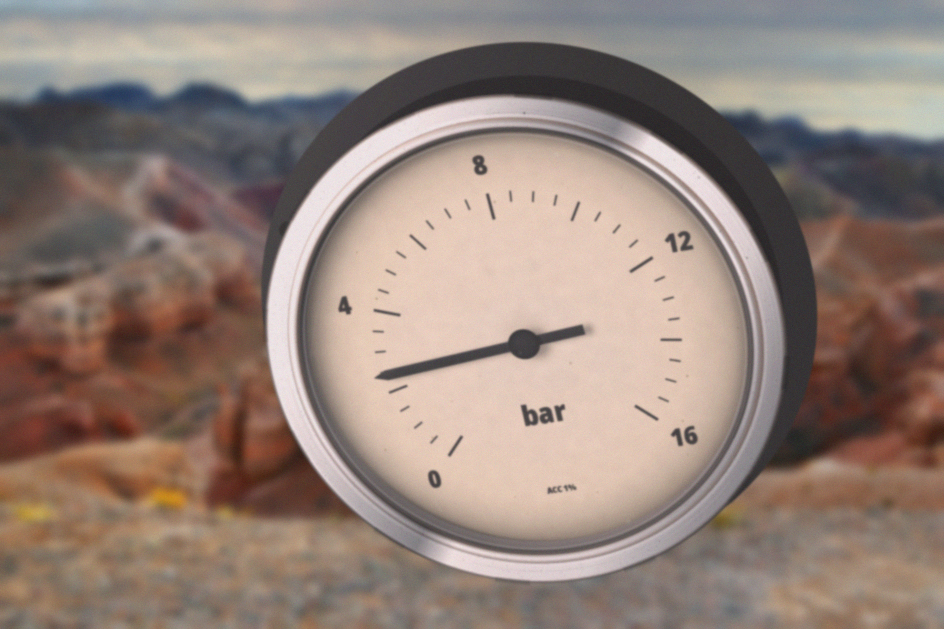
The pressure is 2.5 bar
